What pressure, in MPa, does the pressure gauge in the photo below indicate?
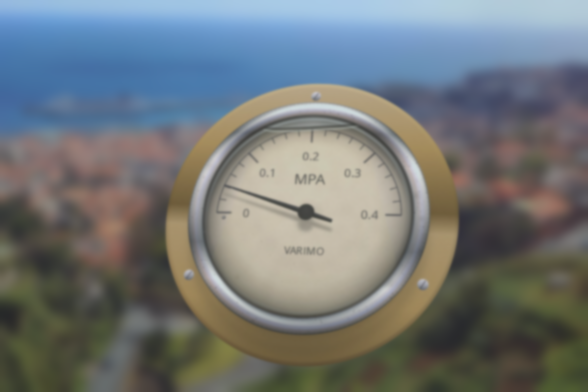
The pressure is 0.04 MPa
